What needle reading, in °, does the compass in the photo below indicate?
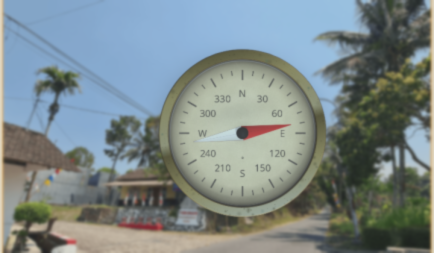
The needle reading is 80 °
